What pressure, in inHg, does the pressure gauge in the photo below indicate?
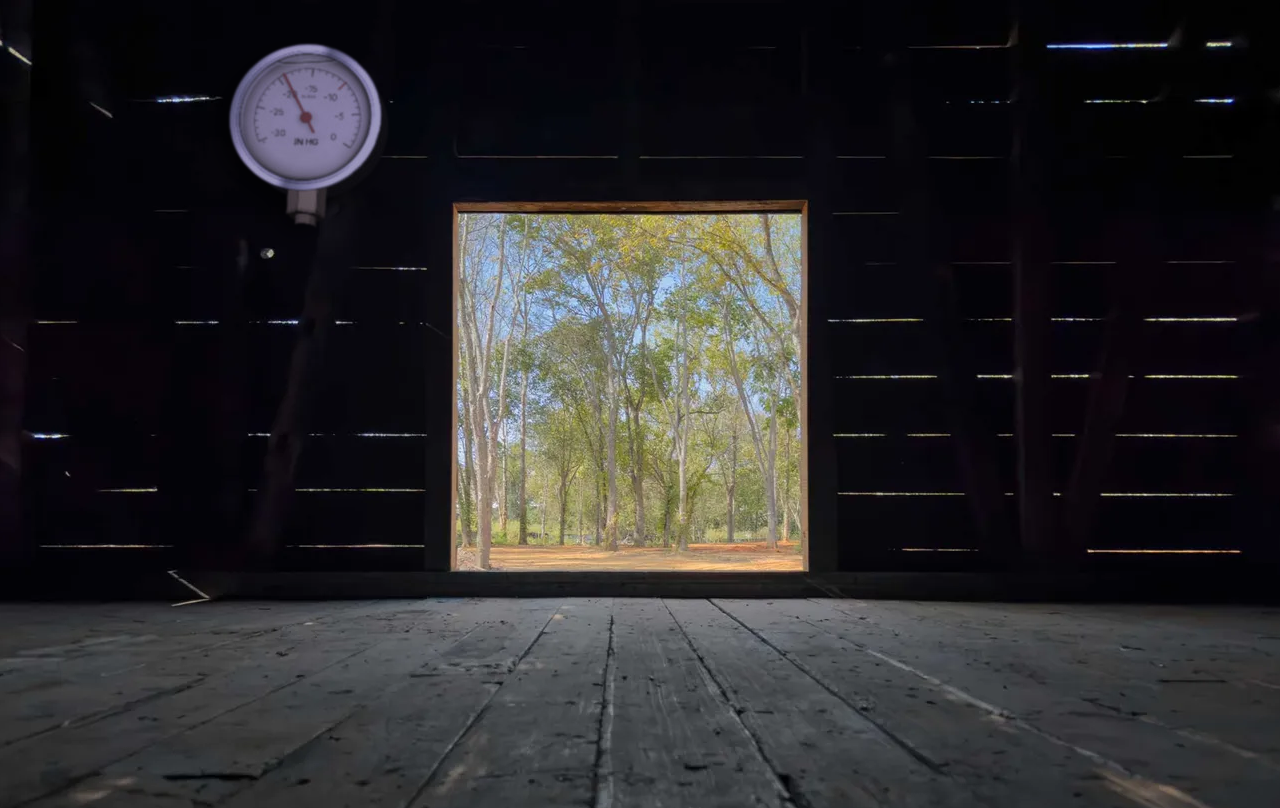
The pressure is -19 inHg
